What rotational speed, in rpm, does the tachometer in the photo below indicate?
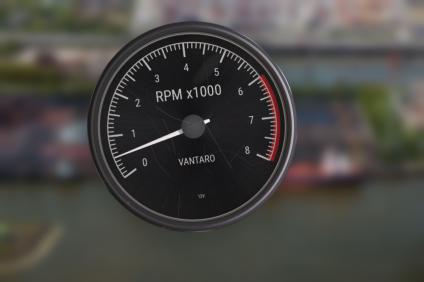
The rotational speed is 500 rpm
